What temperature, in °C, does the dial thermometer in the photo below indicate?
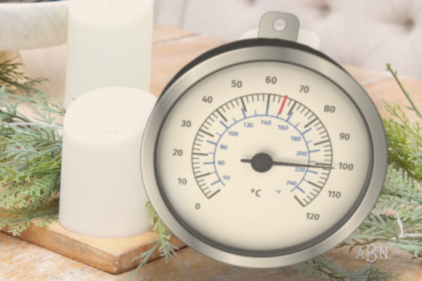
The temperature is 100 °C
